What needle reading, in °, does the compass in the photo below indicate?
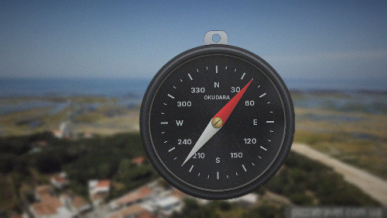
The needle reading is 40 °
